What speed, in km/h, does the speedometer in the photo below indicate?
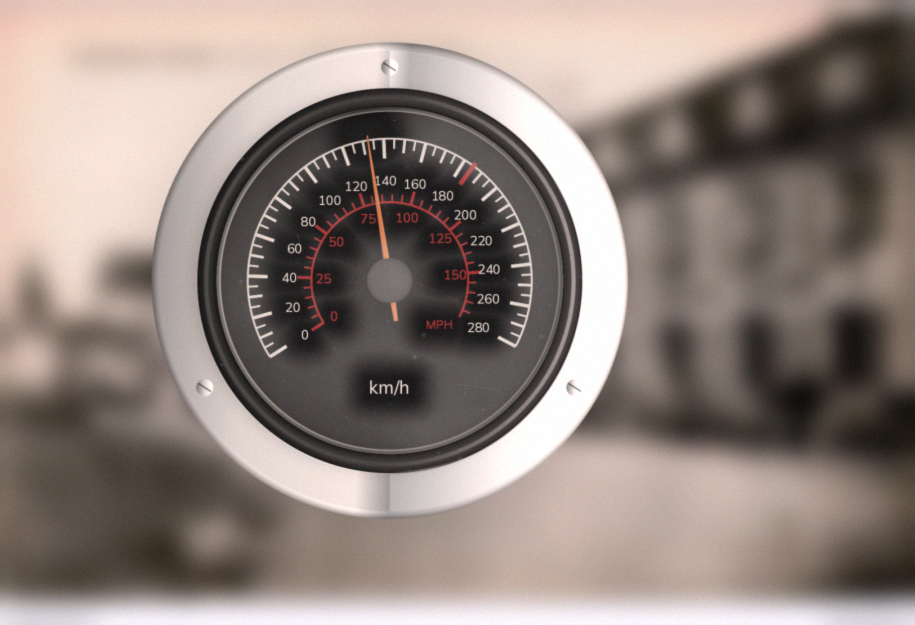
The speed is 132.5 km/h
